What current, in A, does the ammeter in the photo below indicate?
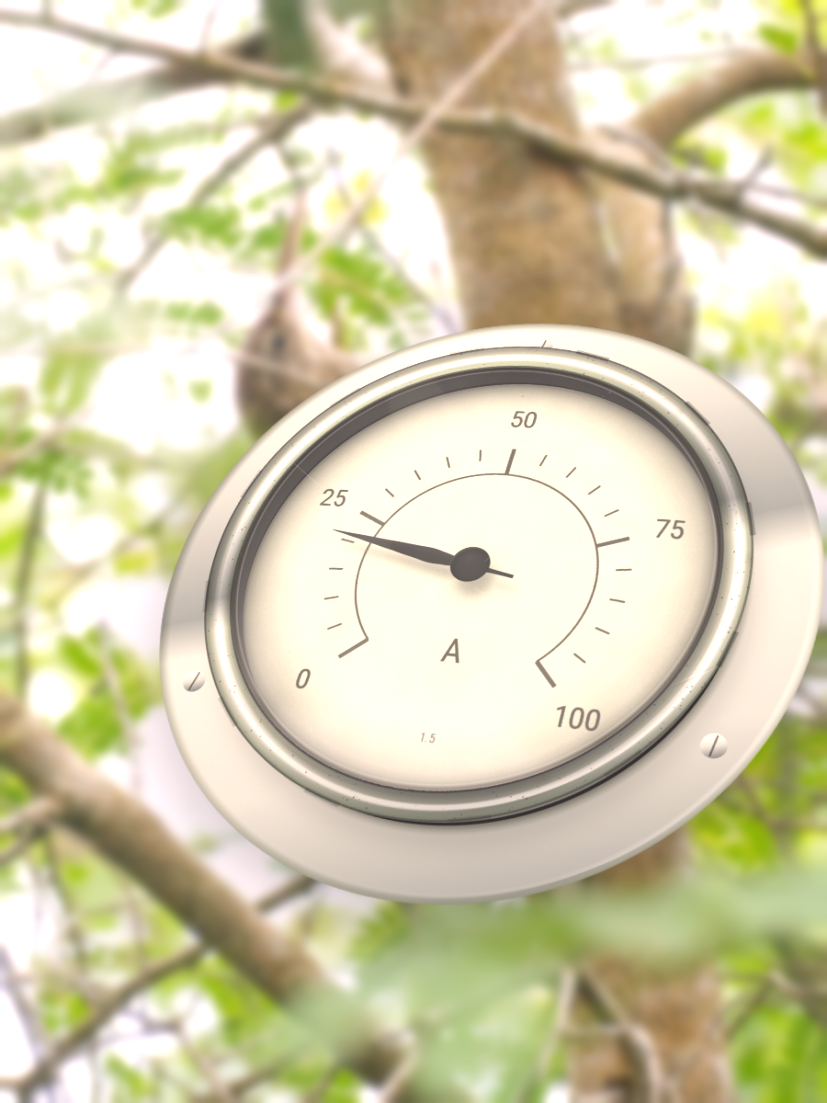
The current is 20 A
